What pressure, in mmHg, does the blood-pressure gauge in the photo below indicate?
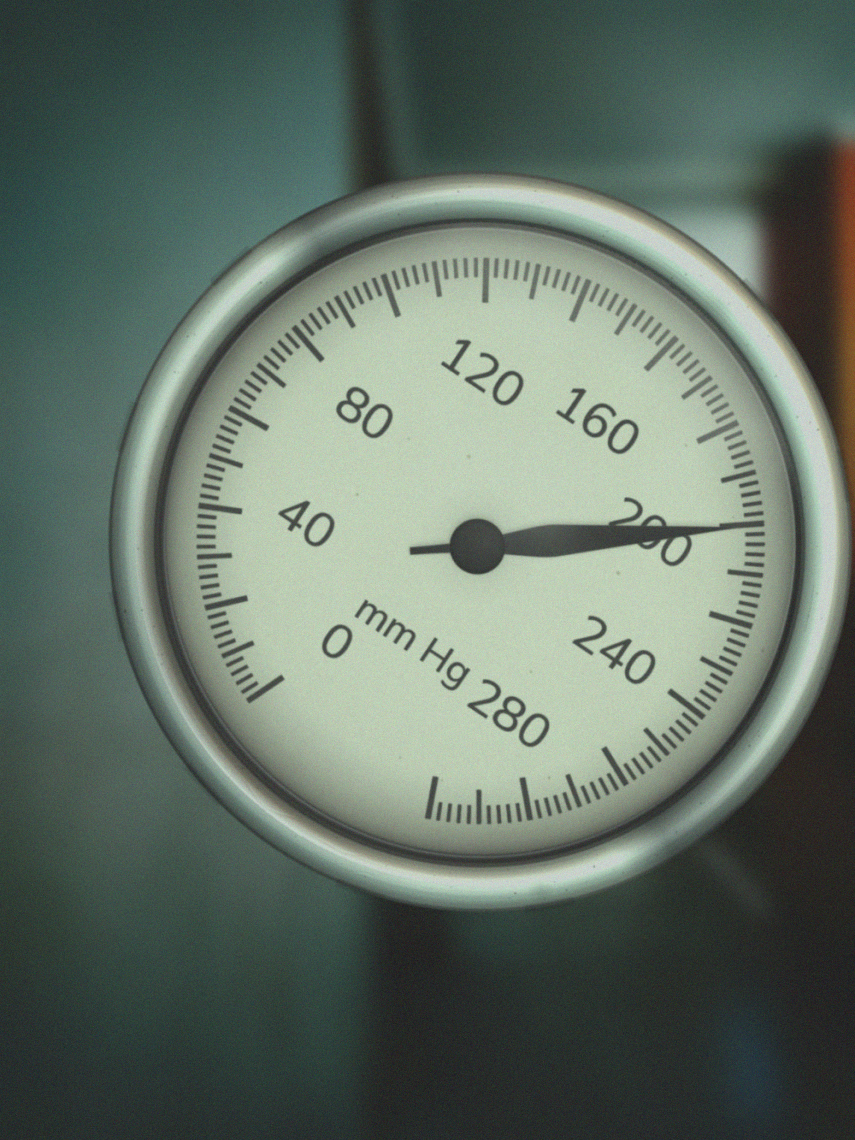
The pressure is 200 mmHg
